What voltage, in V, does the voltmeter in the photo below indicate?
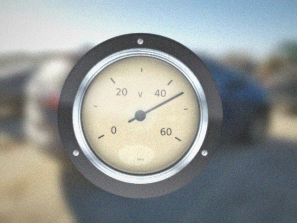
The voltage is 45 V
